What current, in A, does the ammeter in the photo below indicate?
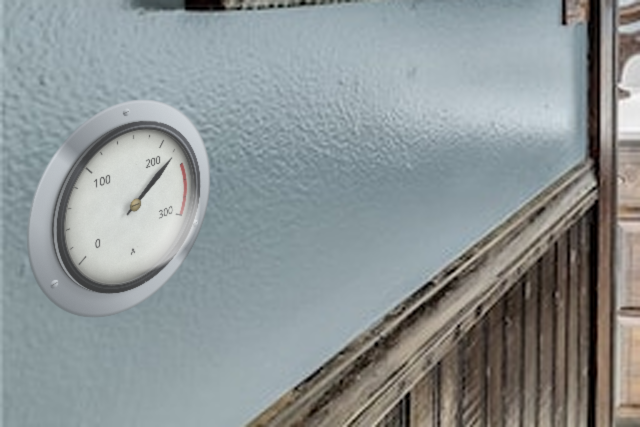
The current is 220 A
